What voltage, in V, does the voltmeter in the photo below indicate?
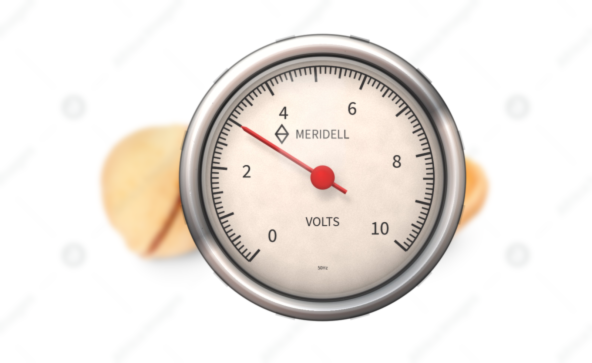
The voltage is 3 V
